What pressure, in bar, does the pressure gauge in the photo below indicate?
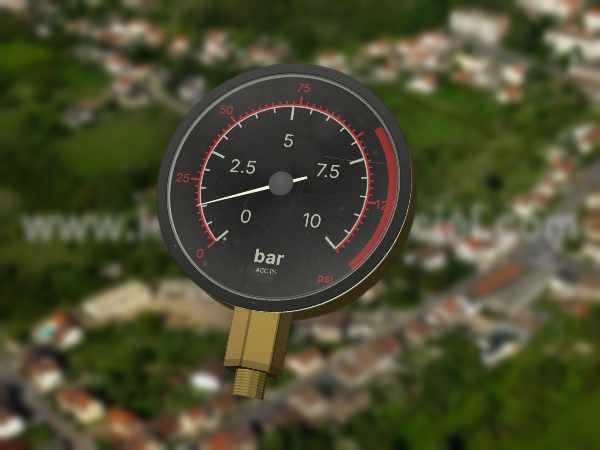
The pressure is 1 bar
